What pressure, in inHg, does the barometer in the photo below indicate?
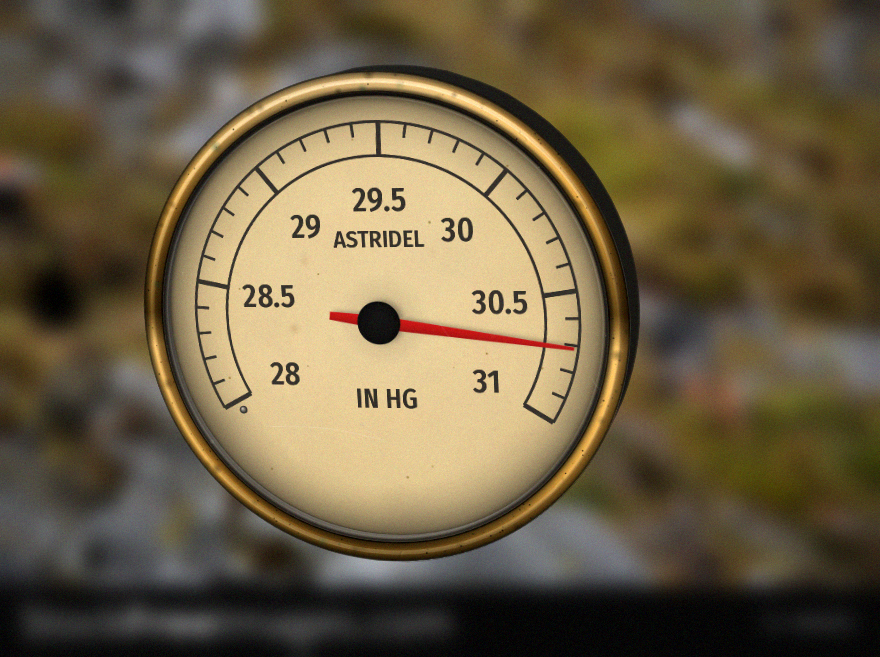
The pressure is 30.7 inHg
